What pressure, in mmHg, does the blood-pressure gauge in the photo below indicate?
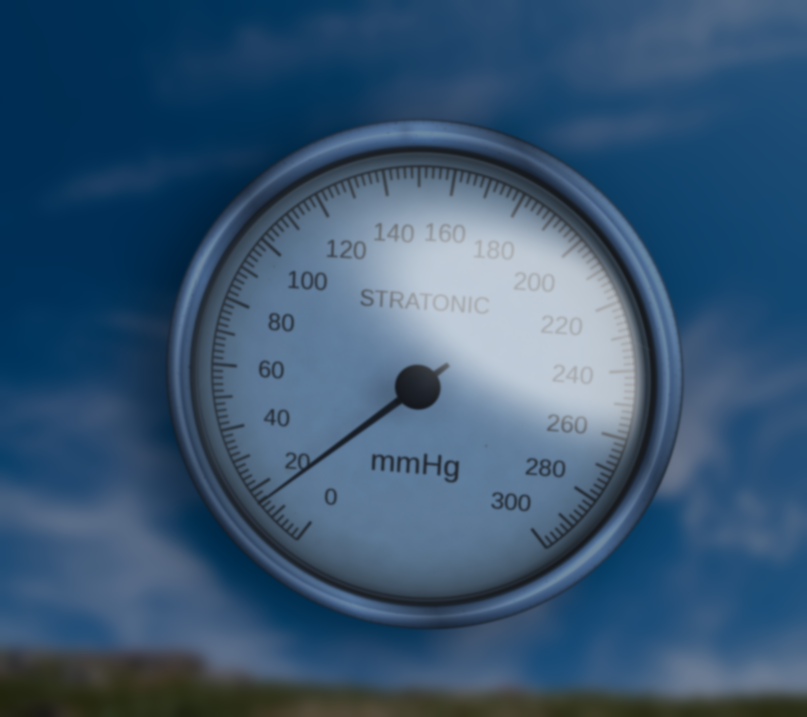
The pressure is 16 mmHg
